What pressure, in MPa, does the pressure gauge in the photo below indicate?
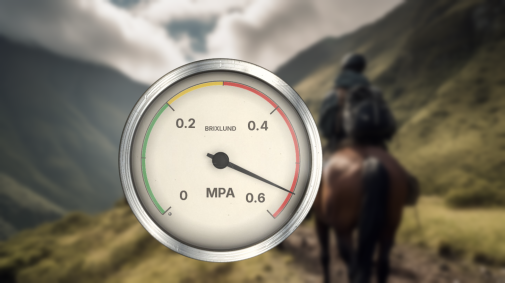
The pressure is 0.55 MPa
